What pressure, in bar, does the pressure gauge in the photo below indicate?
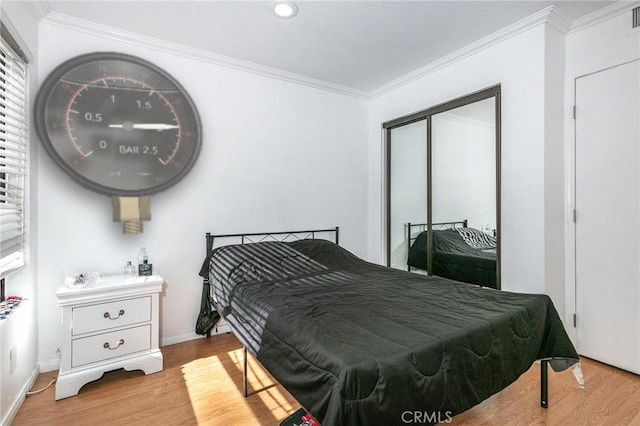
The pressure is 2 bar
